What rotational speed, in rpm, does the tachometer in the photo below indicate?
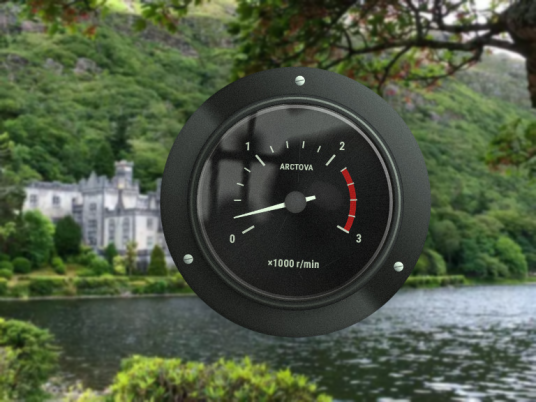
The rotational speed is 200 rpm
